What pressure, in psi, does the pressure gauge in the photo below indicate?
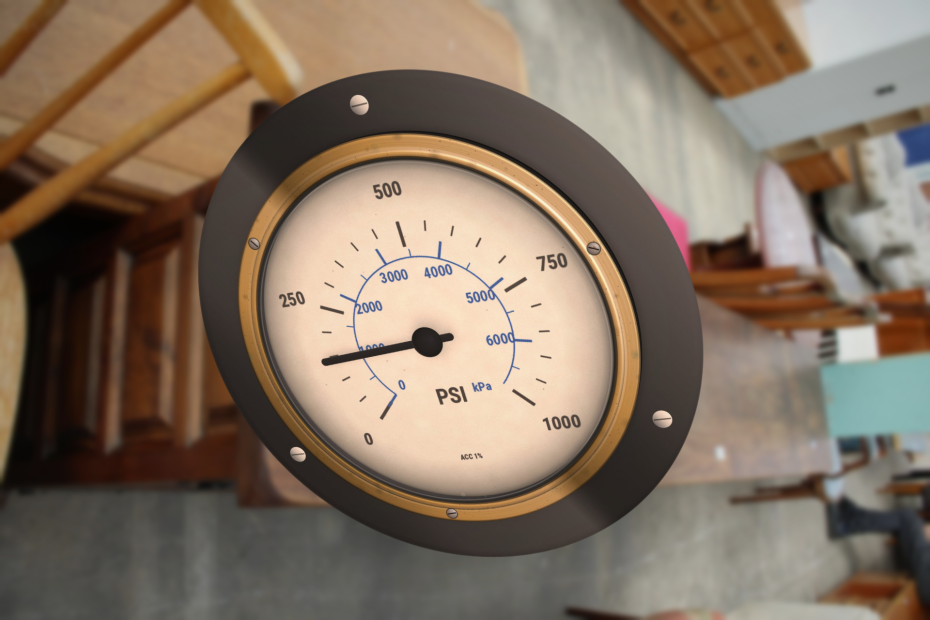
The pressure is 150 psi
